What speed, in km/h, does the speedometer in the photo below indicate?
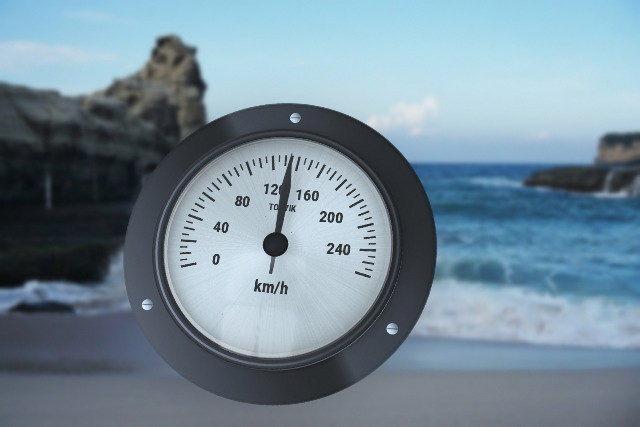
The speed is 135 km/h
